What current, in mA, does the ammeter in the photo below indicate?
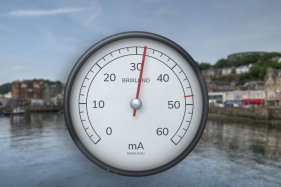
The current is 32 mA
